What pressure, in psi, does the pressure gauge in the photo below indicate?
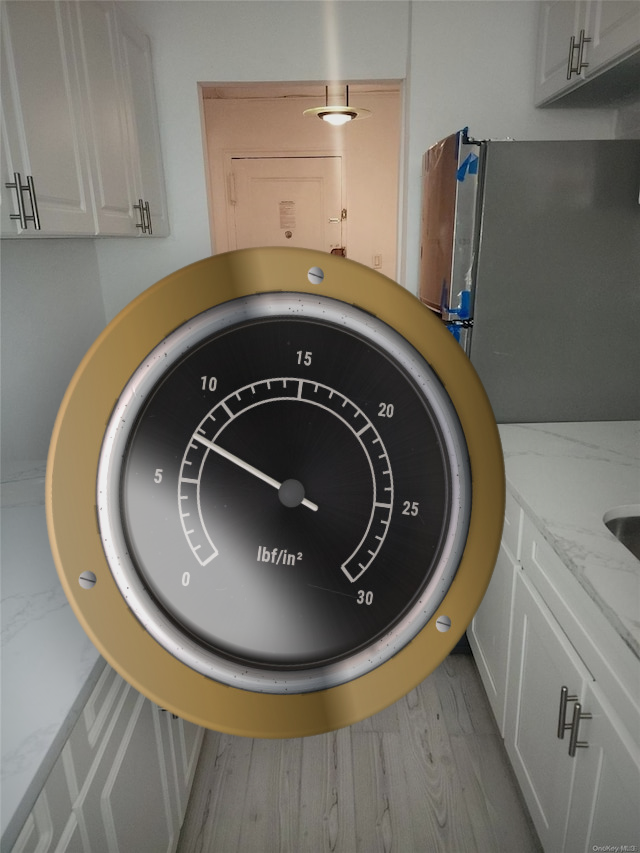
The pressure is 7.5 psi
